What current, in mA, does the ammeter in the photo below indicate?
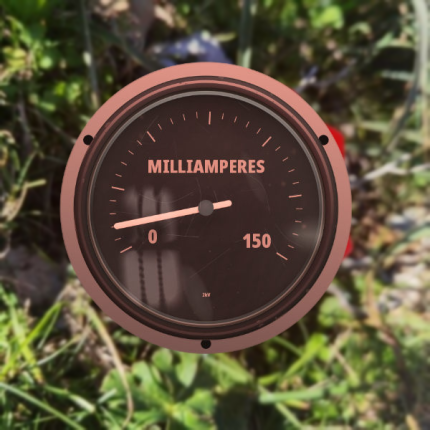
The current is 10 mA
